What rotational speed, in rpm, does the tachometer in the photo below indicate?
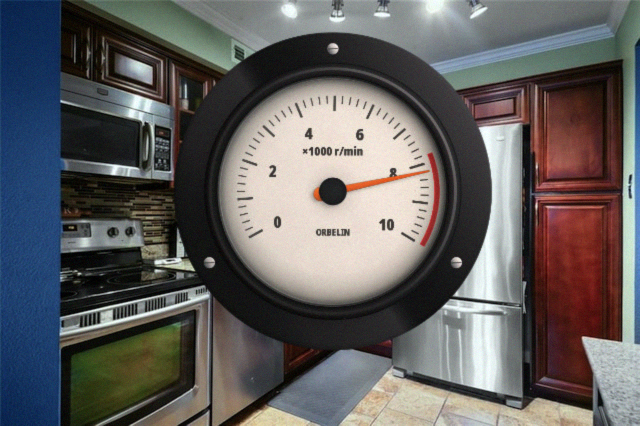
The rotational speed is 8200 rpm
